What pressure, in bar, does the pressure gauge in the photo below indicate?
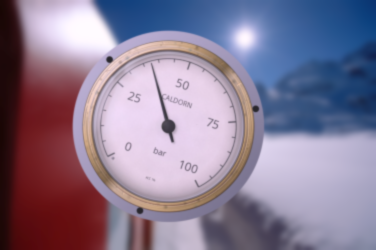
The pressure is 37.5 bar
